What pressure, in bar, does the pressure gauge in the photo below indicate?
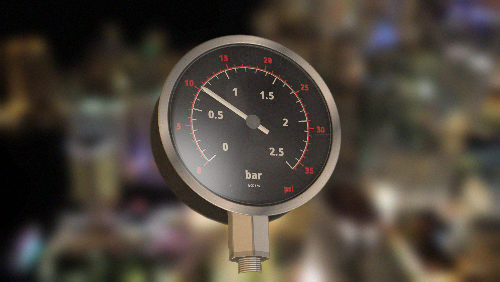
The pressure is 0.7 bar
